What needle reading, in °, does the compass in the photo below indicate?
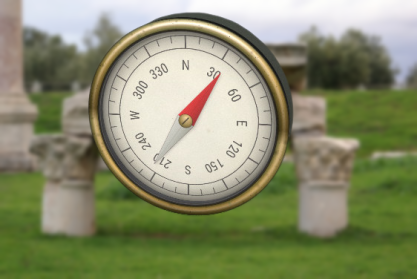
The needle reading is 35 °
